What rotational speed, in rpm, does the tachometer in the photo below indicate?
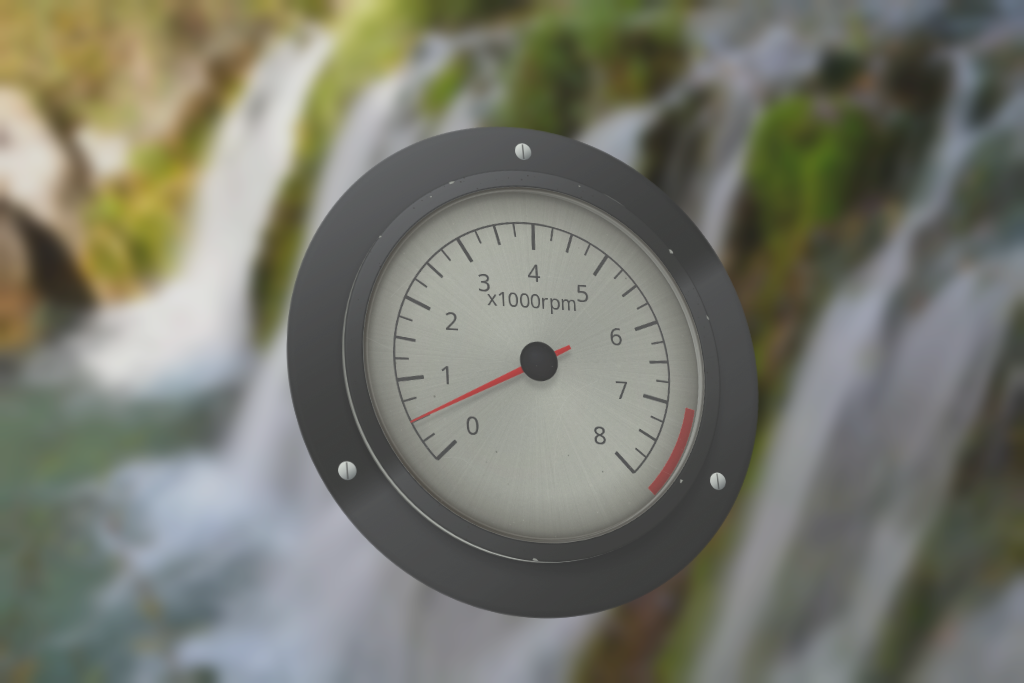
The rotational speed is 500 rpm
